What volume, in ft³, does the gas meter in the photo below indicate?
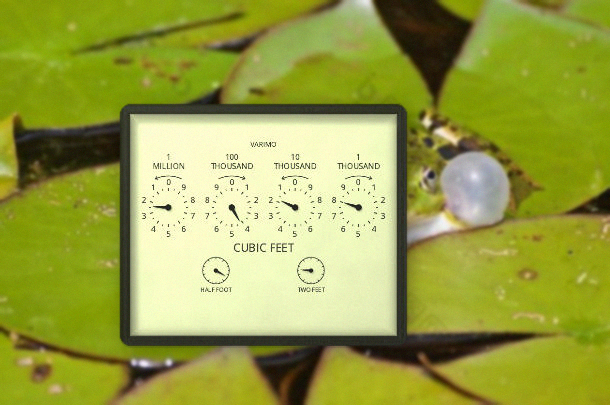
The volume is 241800 ft³
